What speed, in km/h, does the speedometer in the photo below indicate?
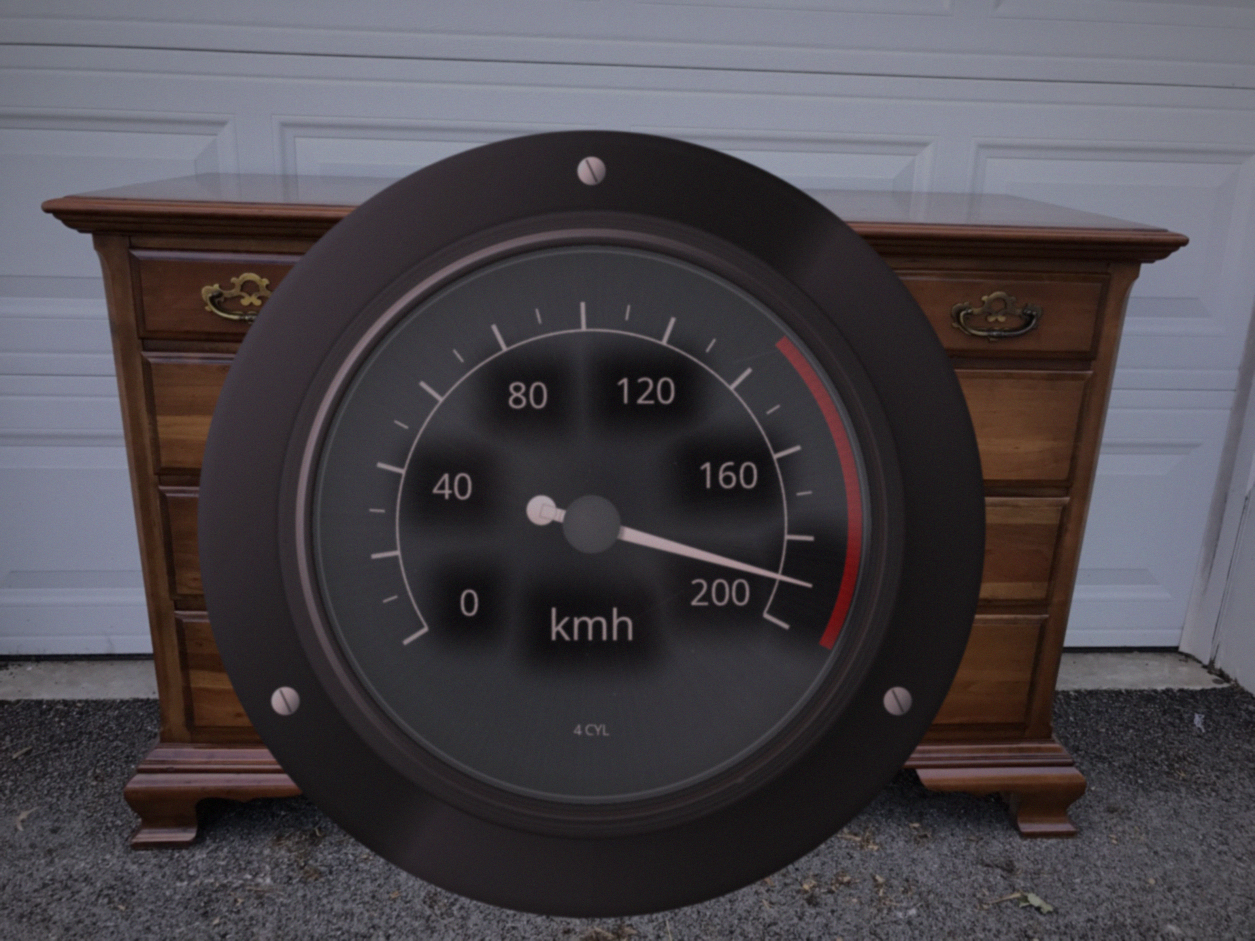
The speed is 190 km/h
